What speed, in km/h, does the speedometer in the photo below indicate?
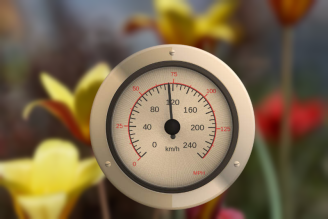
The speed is 115 km/h
